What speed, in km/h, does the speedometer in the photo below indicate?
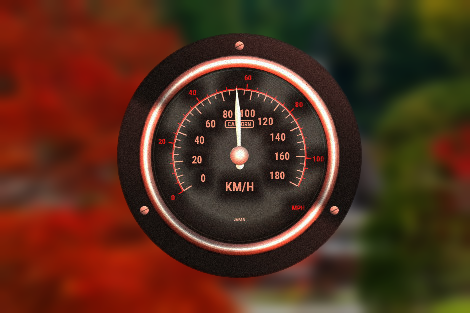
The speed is 90 km/h
